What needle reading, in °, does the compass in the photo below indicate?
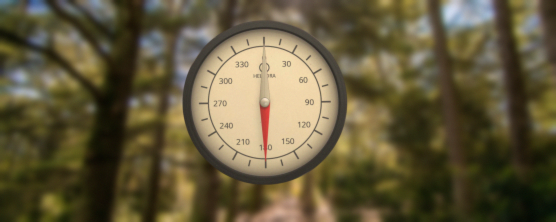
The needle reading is 180 °
